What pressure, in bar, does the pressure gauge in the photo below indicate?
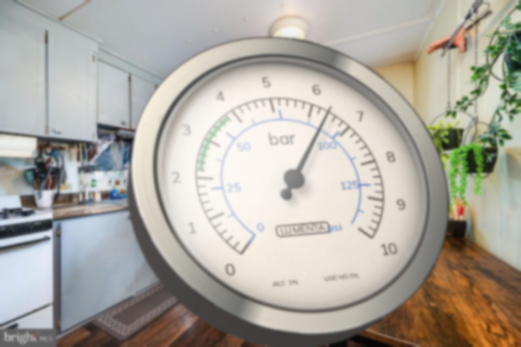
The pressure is 6.4 bar
